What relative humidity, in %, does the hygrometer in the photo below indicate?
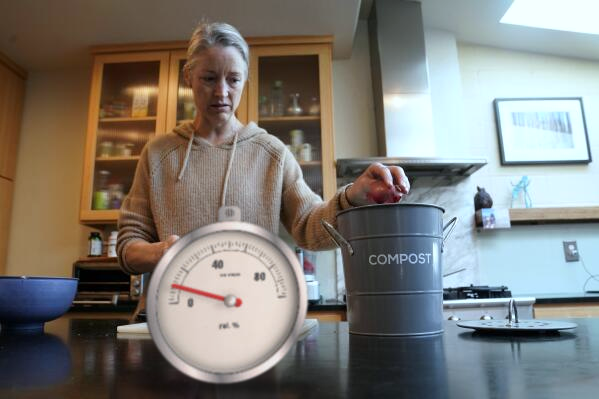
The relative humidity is 10 %
